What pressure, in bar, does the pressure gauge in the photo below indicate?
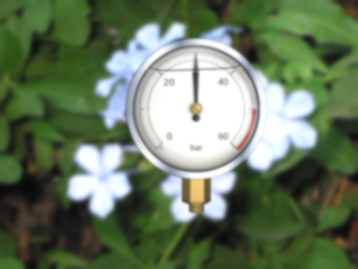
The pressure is 30 bar
